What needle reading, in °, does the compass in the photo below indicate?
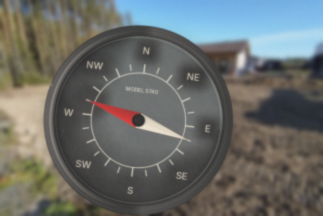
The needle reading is 285 °
